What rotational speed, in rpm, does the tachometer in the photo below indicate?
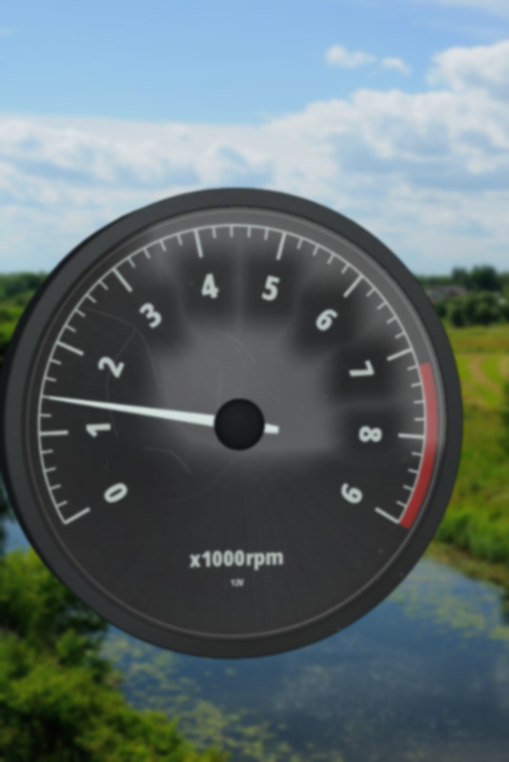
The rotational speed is 1400 rpm
